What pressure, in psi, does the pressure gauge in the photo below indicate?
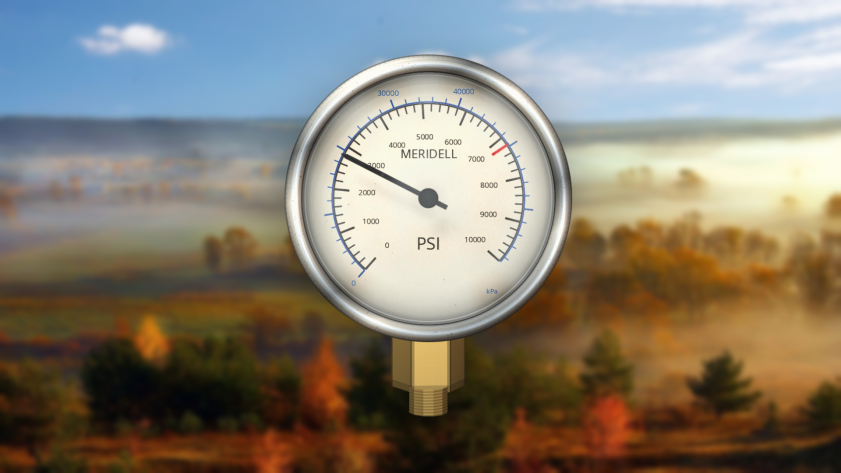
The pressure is 2800 psi
